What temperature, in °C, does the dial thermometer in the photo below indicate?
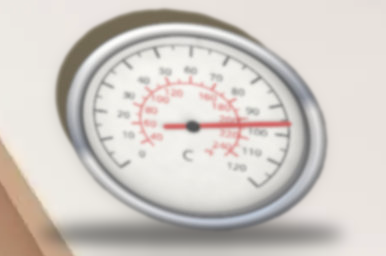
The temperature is 95 °C
